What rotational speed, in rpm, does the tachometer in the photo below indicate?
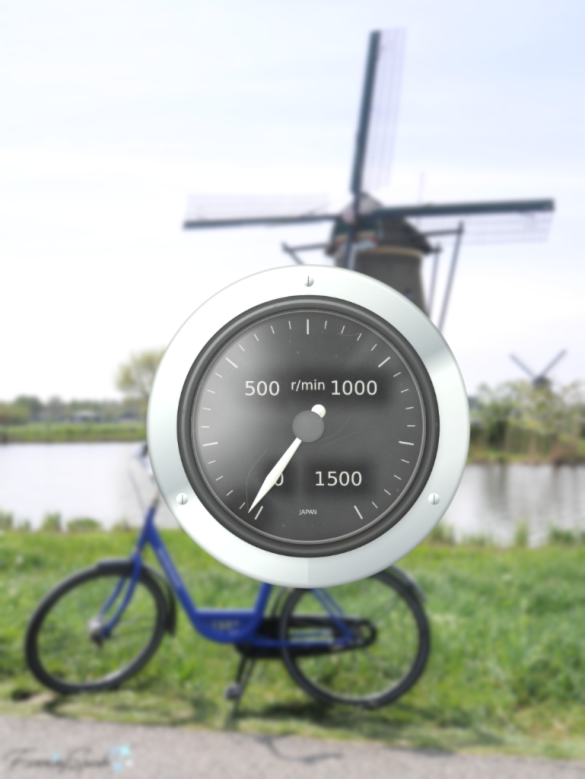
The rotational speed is 25 rpm
